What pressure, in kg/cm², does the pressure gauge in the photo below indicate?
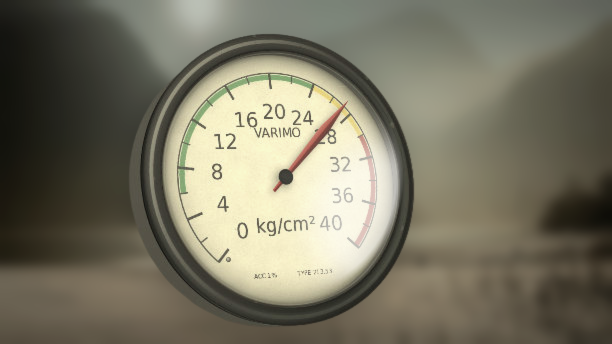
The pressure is 27 kg/cm²
